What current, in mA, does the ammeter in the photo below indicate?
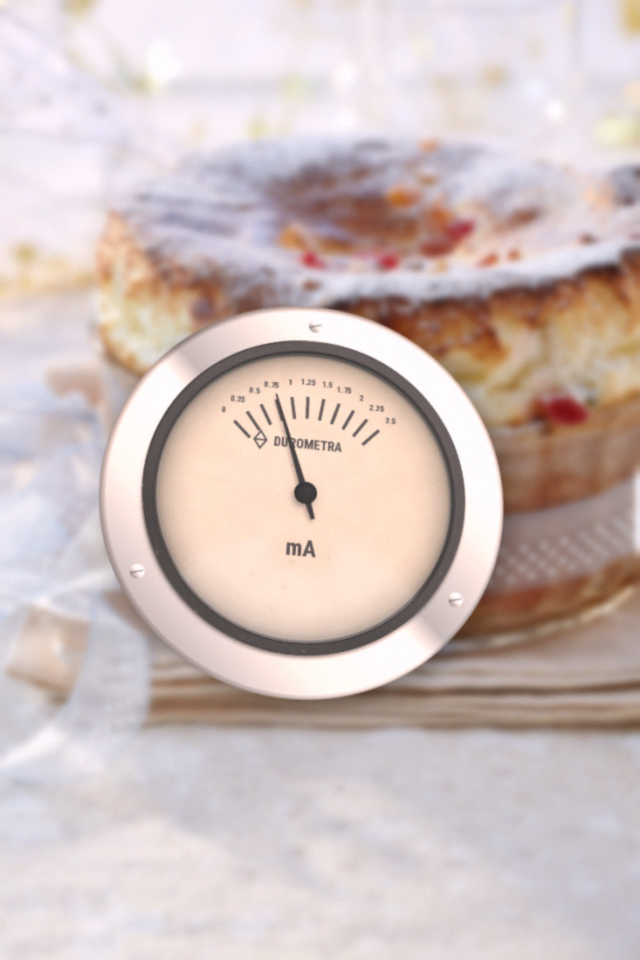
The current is 0.75 mA
